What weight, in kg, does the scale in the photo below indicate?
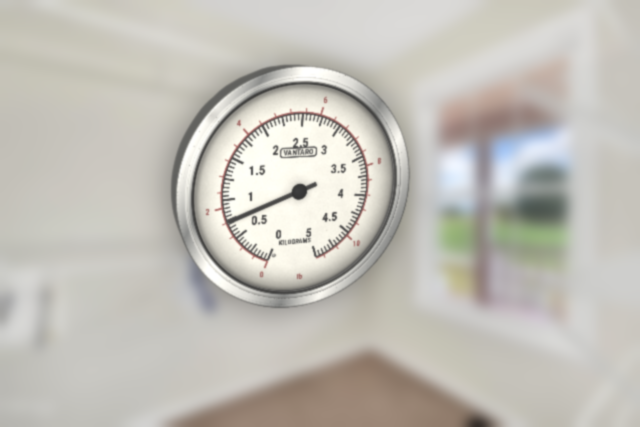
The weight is 0.75 kg
